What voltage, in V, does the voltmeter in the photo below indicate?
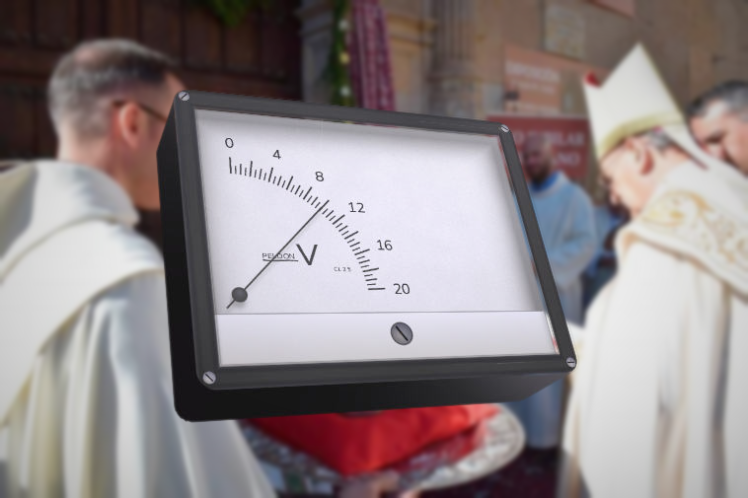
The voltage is 10 V
